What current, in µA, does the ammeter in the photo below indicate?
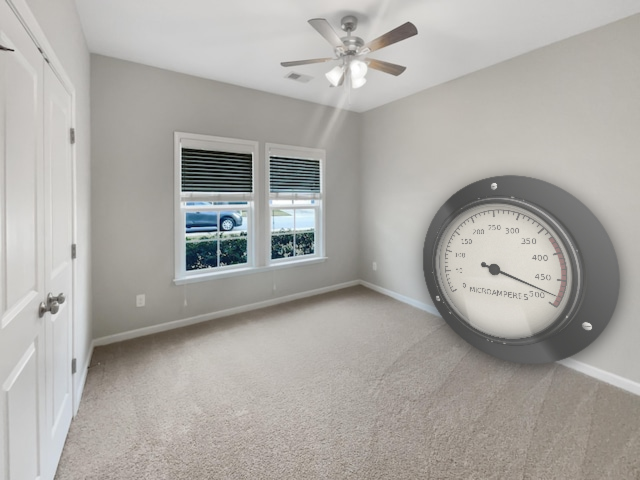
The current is 480 µA
